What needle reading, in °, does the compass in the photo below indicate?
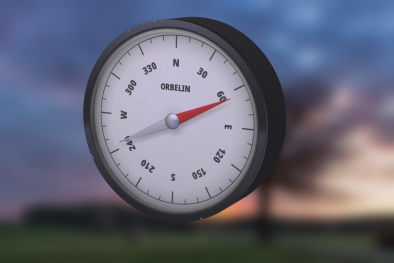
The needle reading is 65 °
